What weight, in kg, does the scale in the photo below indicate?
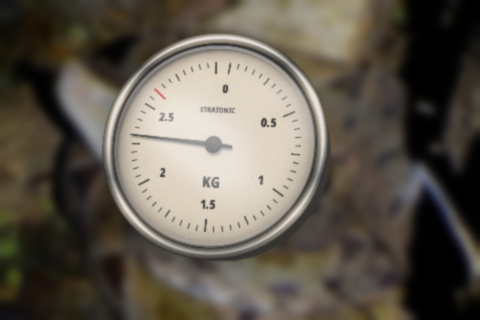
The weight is 2.3 kg
